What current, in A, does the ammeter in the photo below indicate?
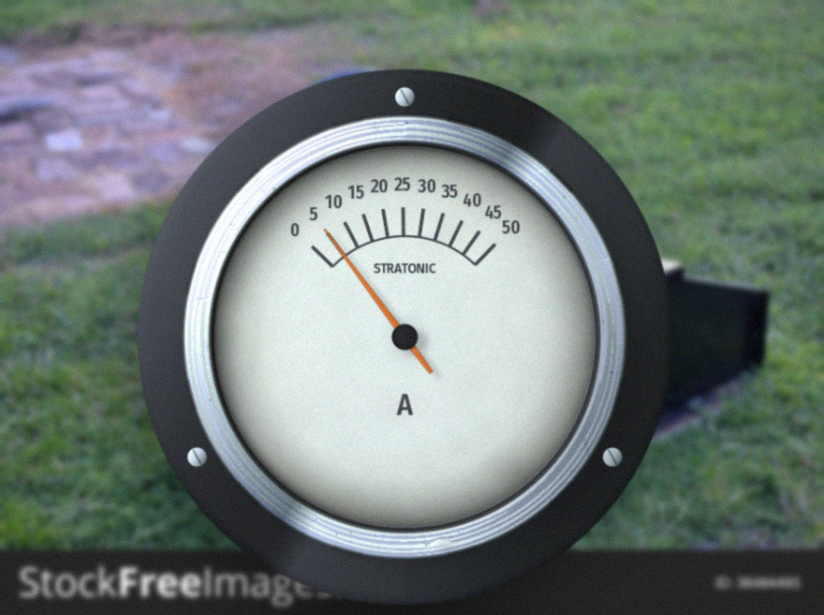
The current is 5 A
